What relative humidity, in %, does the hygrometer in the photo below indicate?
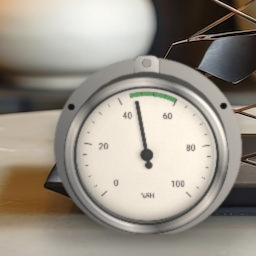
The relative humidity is 46 %
